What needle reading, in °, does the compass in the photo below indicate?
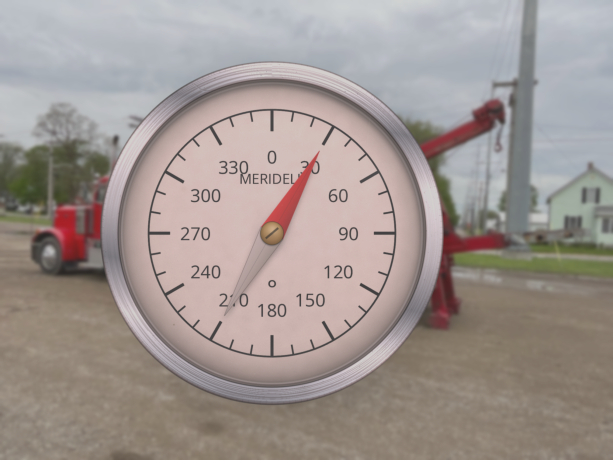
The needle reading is 30 °
